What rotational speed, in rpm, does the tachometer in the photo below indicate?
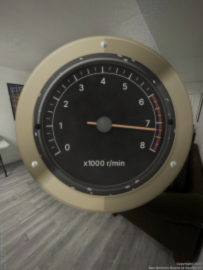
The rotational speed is 7250 rpm
